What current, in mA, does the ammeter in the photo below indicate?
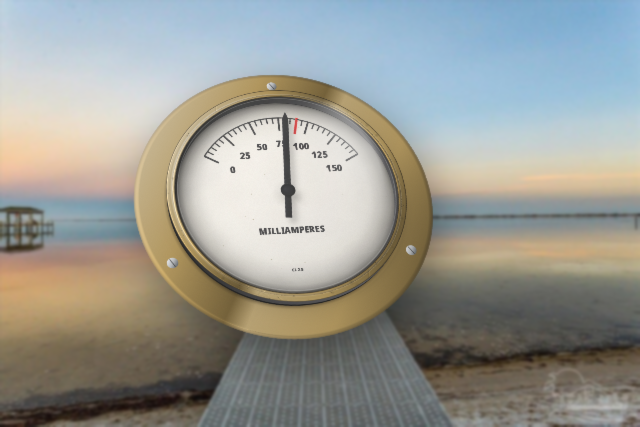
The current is 80 mA
